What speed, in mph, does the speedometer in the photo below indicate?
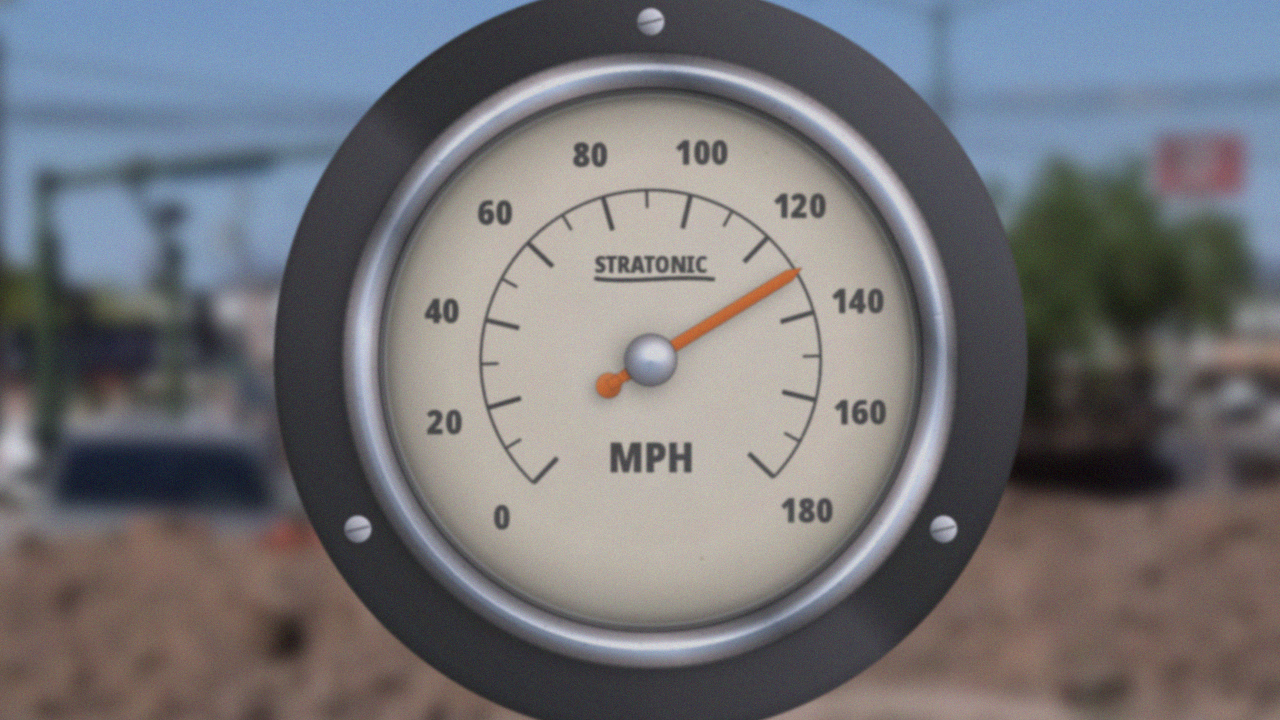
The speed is 130 mph
